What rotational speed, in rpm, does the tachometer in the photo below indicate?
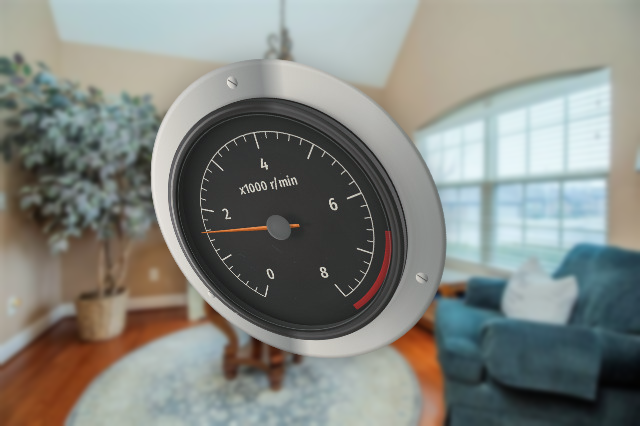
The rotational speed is 1600 rpm
